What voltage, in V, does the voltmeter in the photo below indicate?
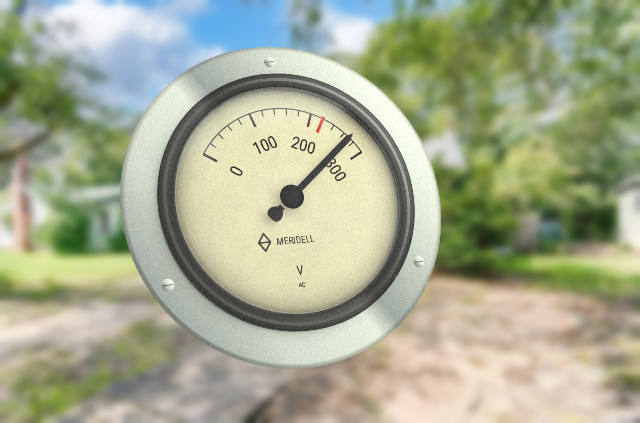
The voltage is 270 V
